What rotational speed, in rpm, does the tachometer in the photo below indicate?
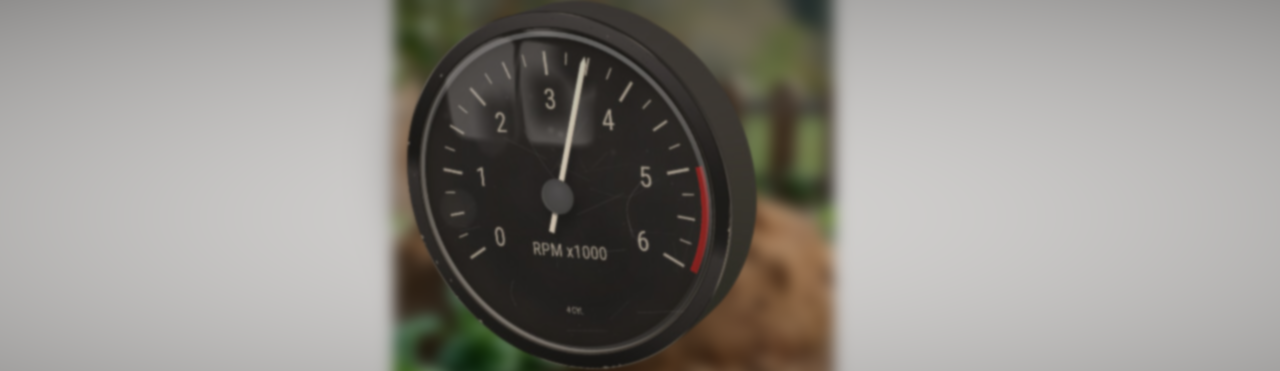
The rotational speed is 3500 rpm
